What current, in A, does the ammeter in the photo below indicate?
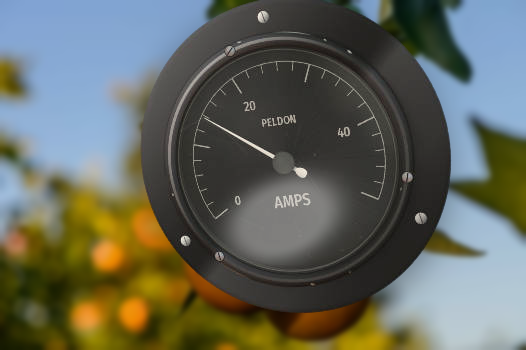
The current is 14 A
